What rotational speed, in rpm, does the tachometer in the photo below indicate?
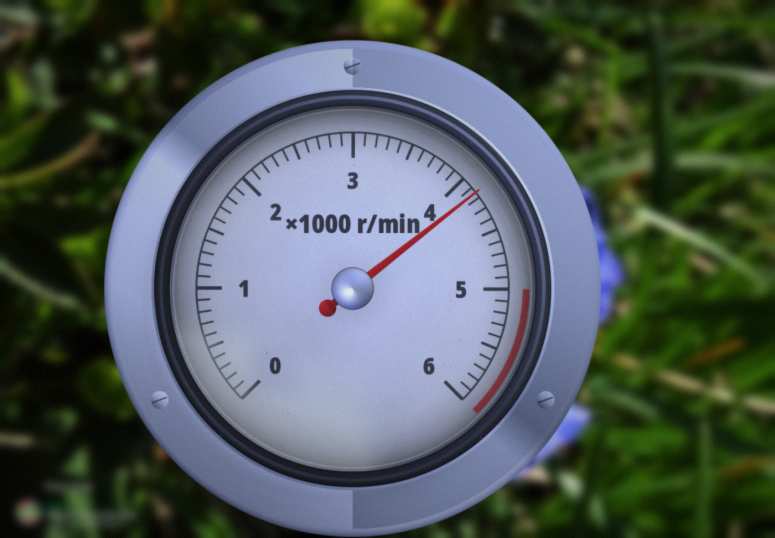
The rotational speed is 4150 rpm
